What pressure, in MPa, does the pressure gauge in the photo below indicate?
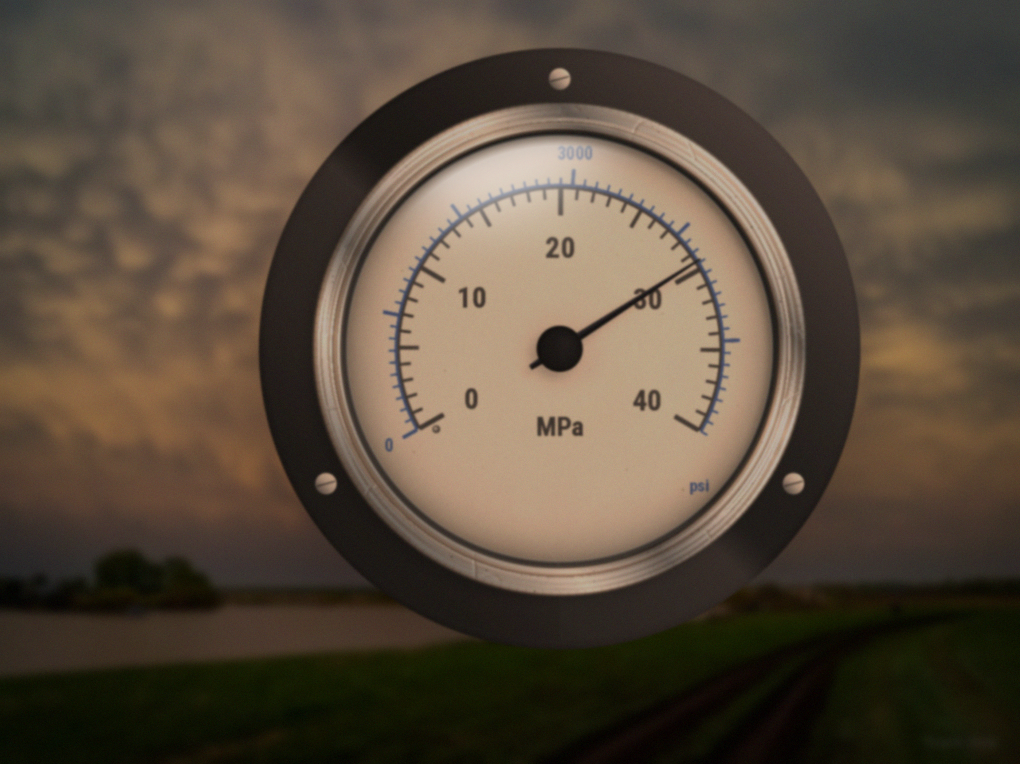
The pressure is 29.5 MPa
